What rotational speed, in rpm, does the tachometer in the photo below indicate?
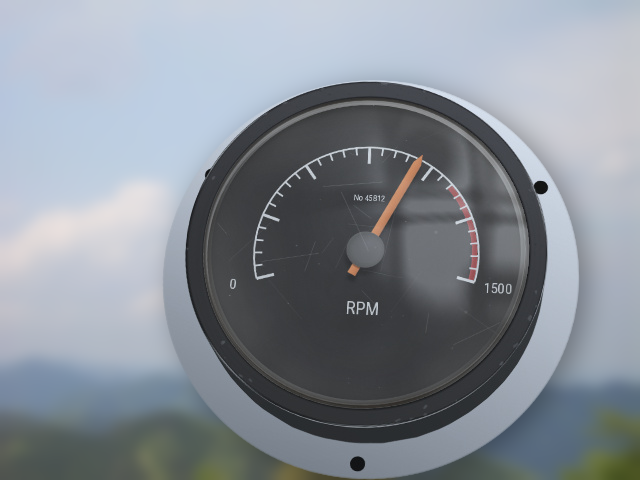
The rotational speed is 950 rpm
